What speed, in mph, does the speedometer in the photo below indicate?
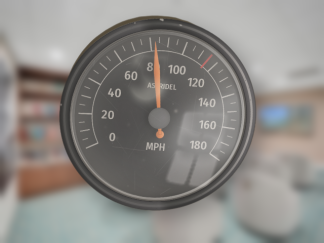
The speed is 82.5 mph
